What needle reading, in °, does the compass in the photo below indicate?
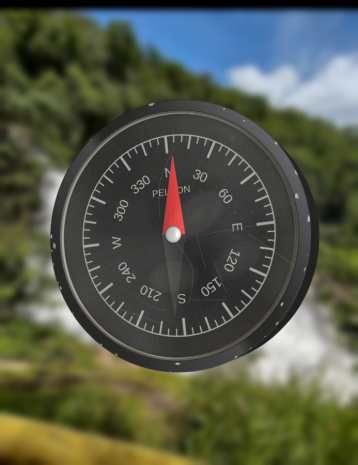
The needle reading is 5 °
